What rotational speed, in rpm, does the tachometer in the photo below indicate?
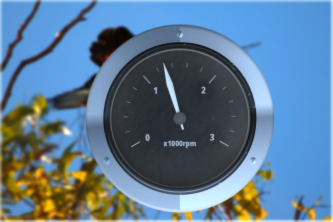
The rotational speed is 1300 rpm
